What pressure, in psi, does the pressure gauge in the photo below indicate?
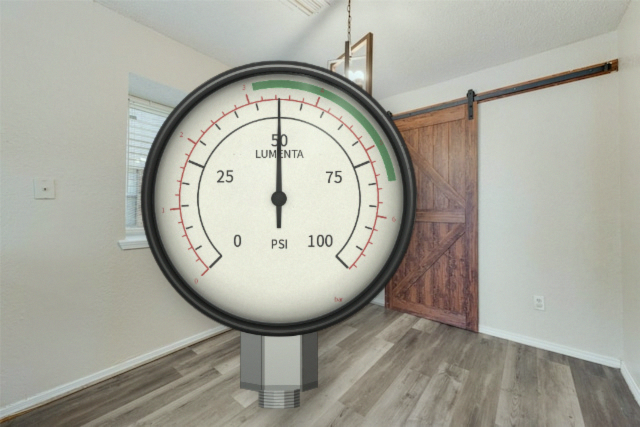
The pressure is 50 psi
